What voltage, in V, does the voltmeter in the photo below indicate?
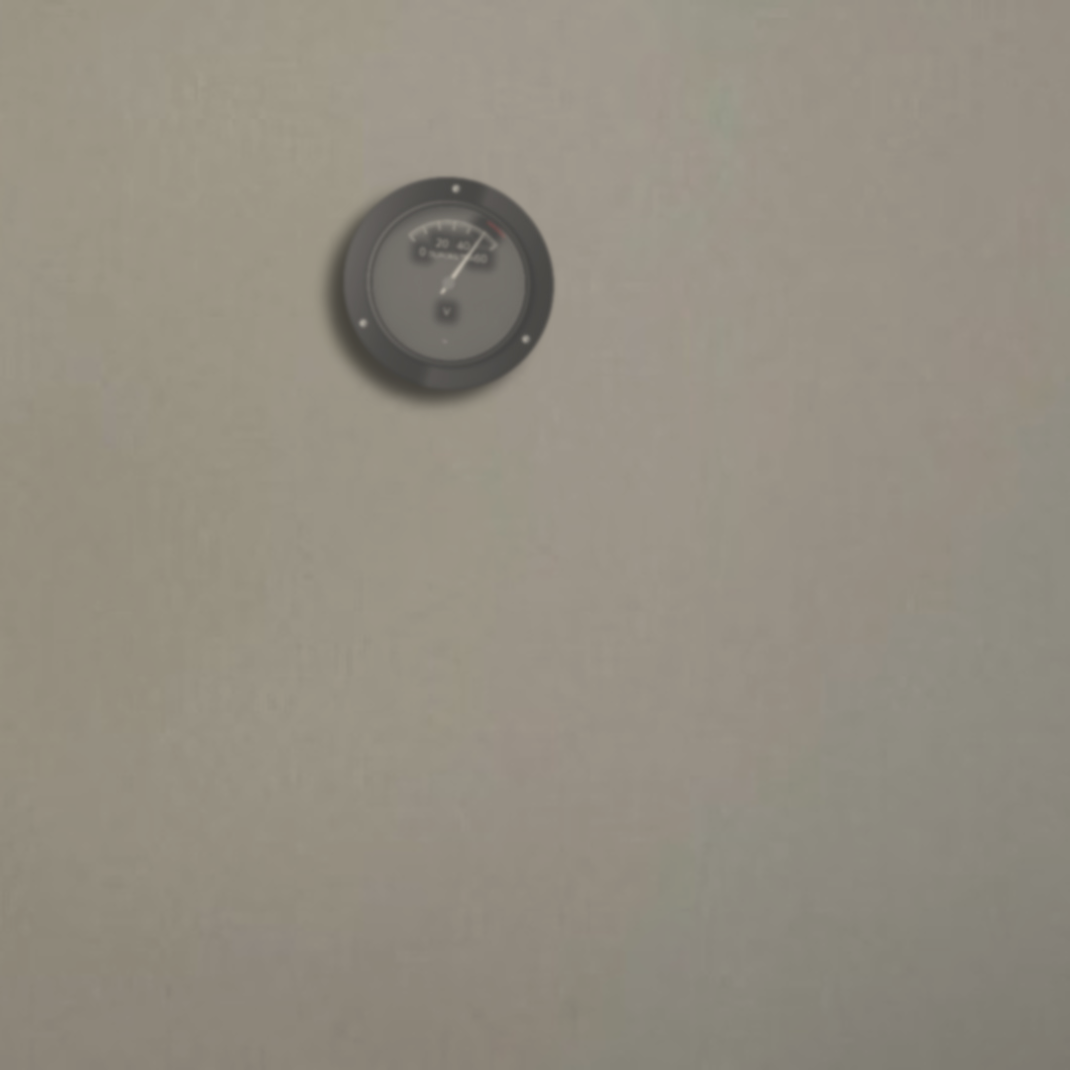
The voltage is 50 V
